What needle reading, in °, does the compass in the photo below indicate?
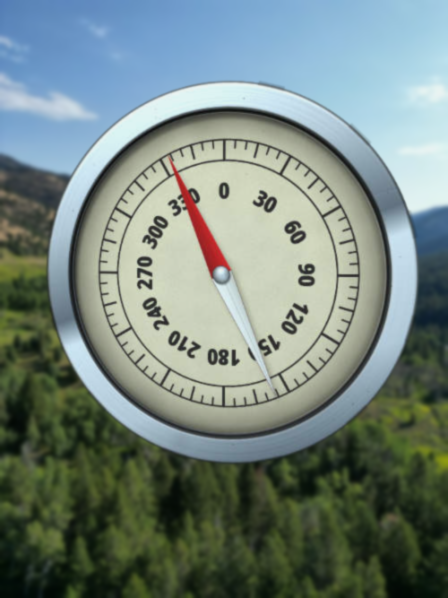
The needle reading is 335 °
